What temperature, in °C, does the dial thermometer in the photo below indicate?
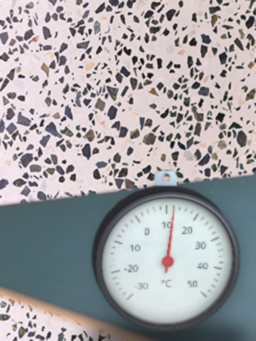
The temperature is 12 °C
